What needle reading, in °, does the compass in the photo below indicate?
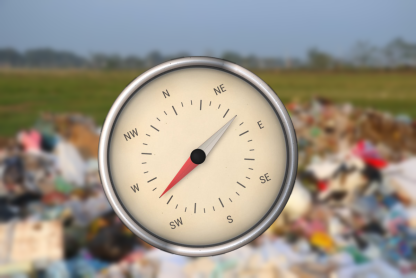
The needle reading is 250 °
